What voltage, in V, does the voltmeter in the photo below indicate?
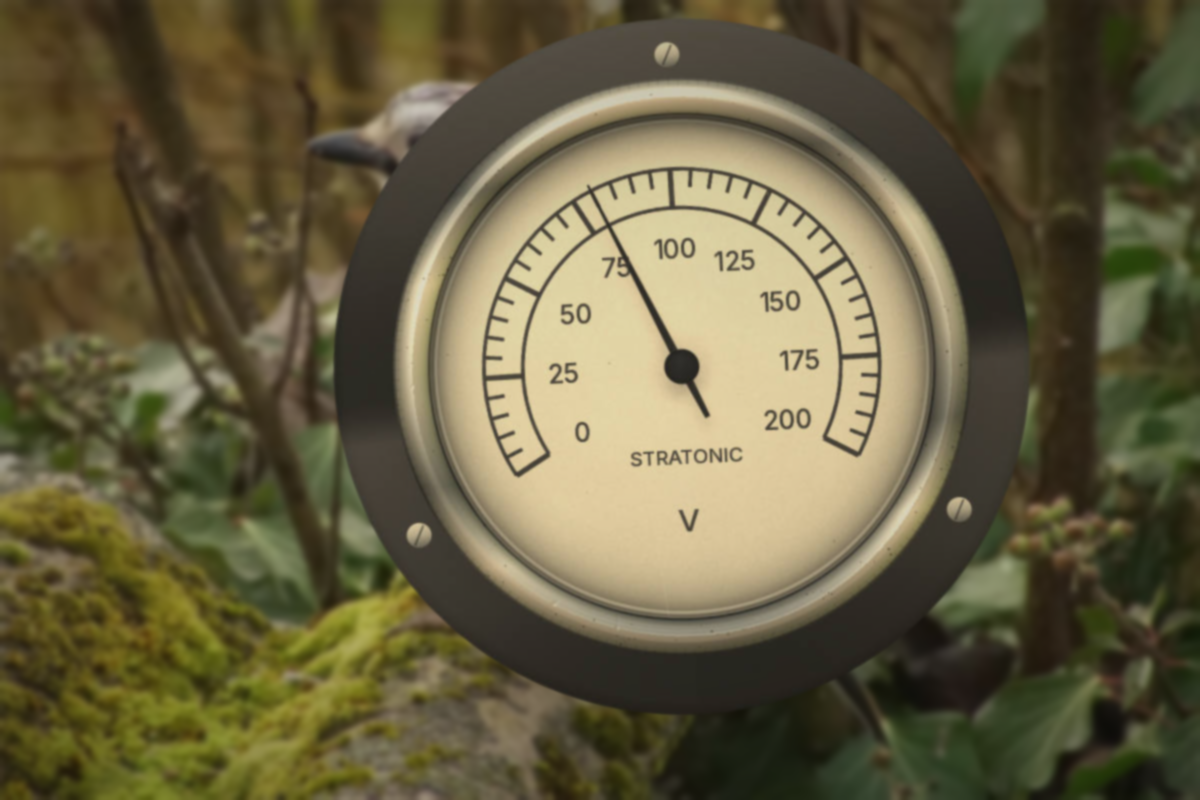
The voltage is 80 V
